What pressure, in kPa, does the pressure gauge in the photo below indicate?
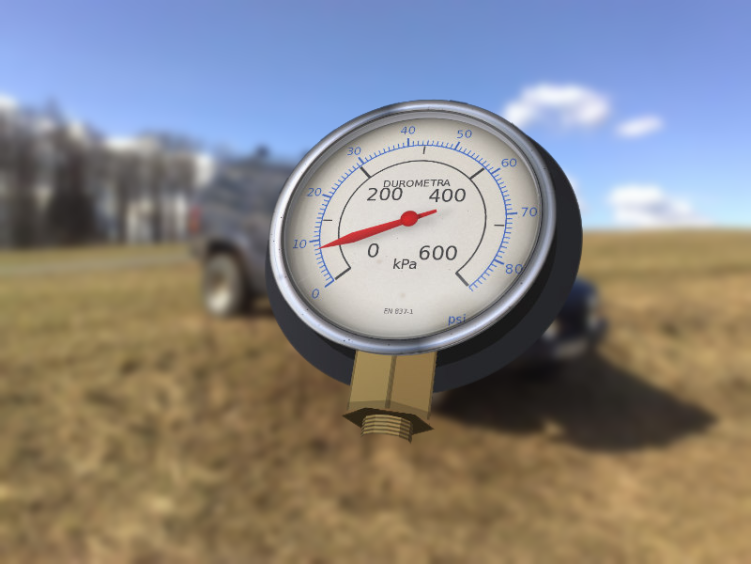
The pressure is 50 kPa
